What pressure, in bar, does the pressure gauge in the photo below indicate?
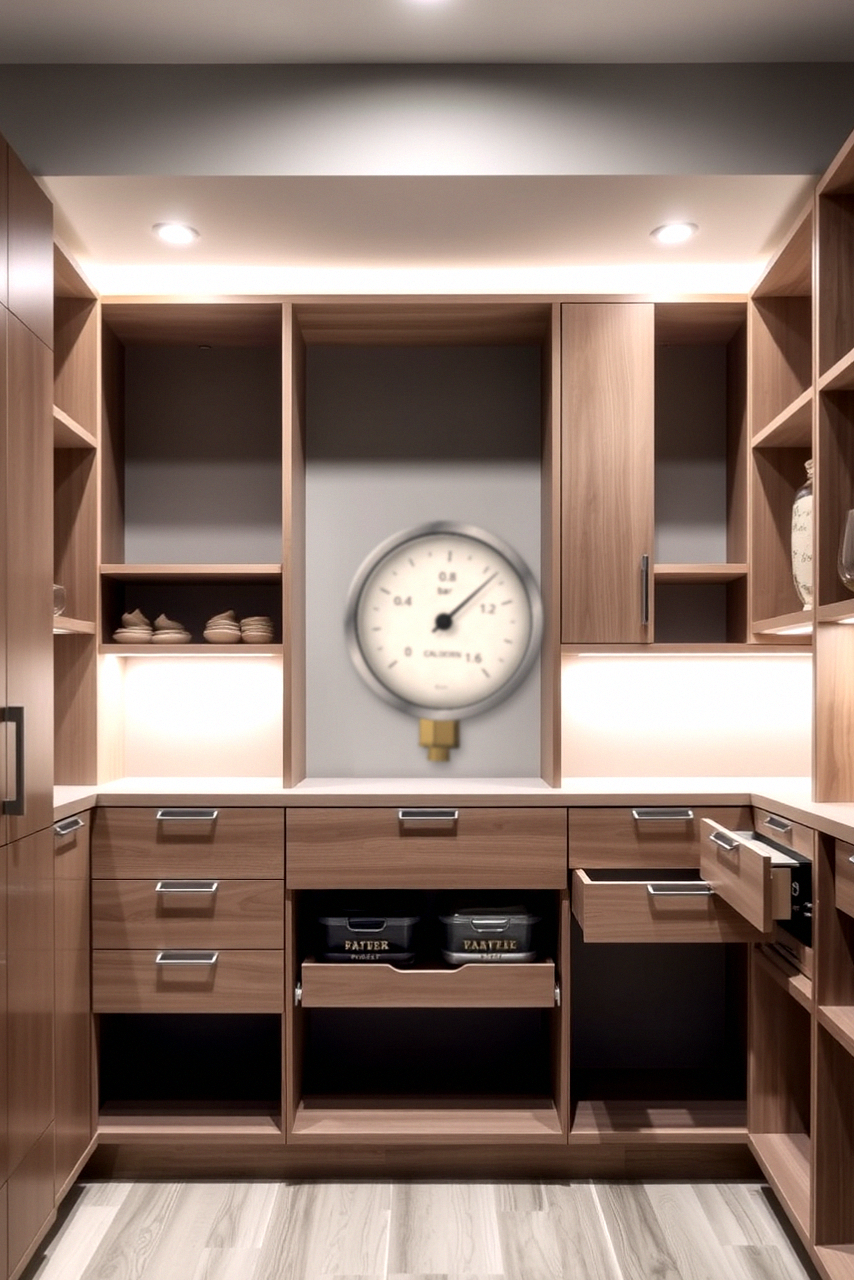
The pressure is 1.05 bar
